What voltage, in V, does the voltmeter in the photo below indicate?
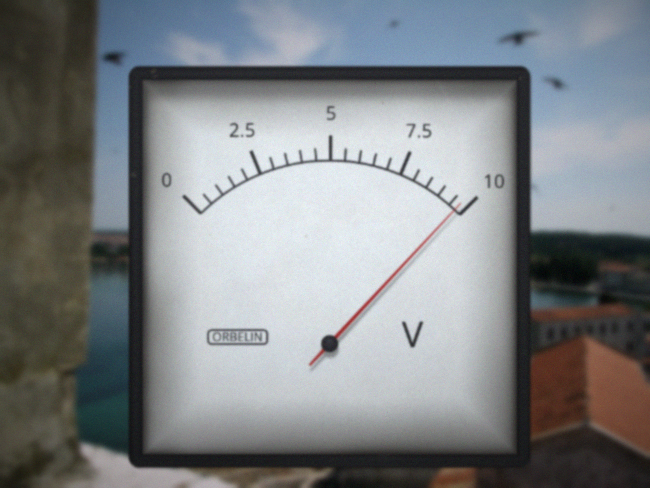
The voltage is 9.75 V
